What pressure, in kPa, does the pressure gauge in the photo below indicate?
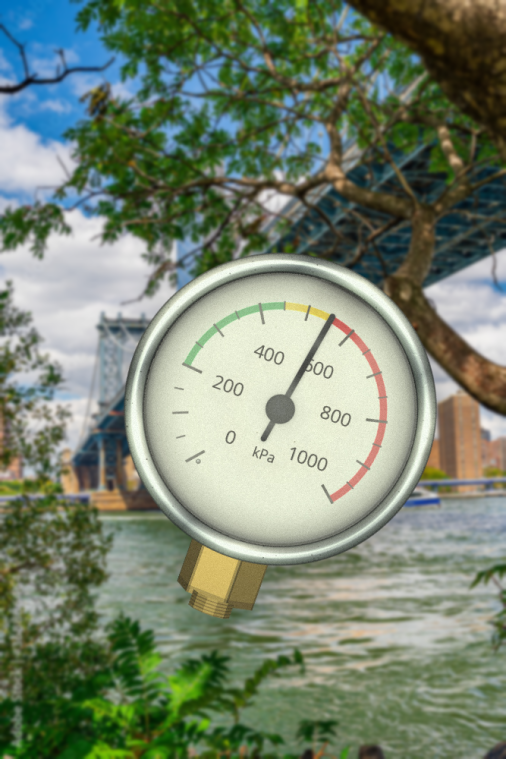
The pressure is 550 kPa
